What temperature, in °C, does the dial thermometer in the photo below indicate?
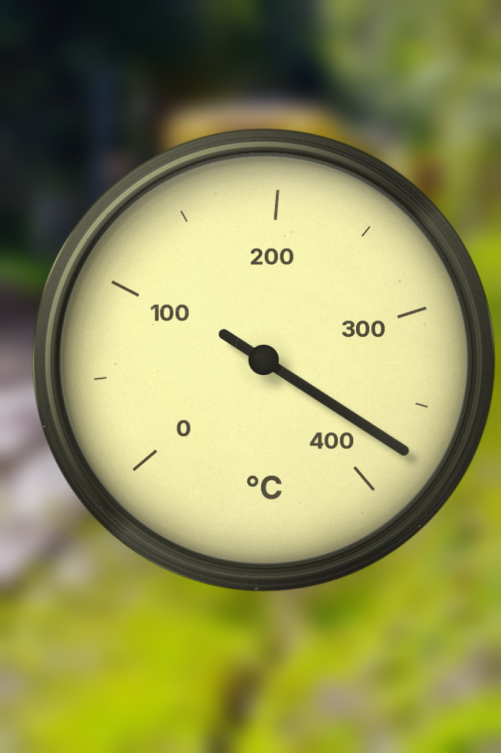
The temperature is 375 °C
